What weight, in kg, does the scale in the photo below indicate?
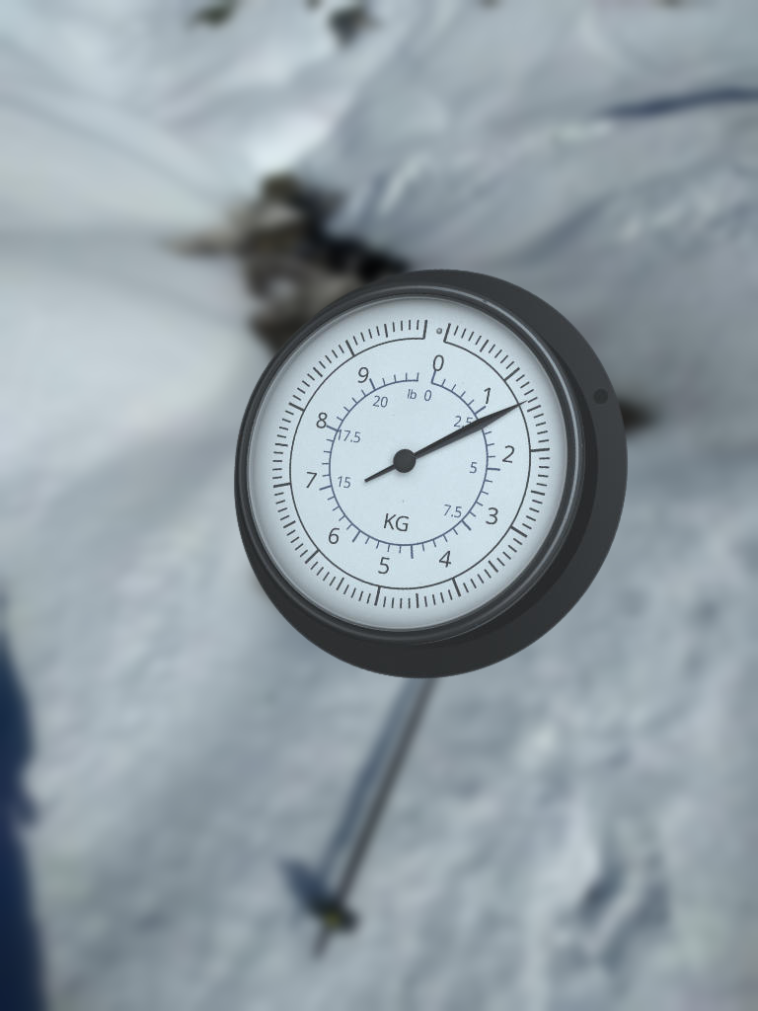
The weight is 1.4 kg
